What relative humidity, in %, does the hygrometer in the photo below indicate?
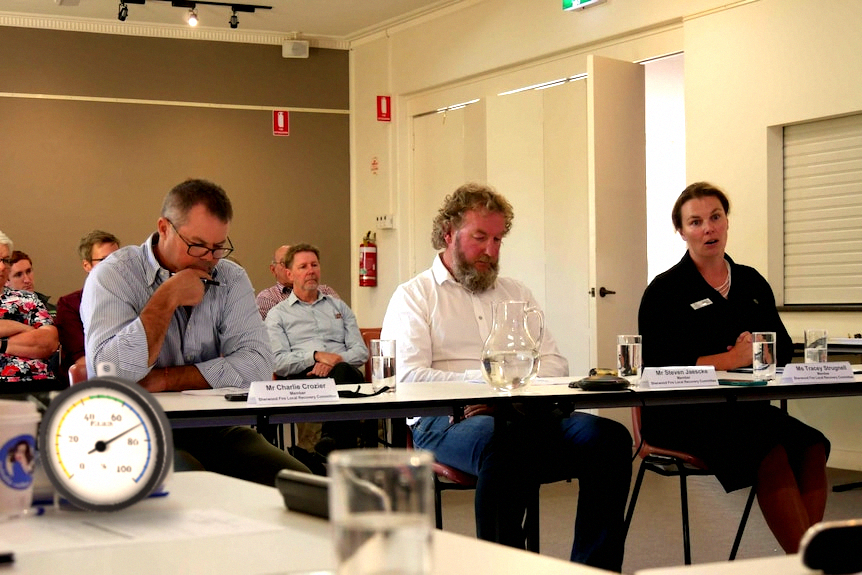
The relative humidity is 72 %
